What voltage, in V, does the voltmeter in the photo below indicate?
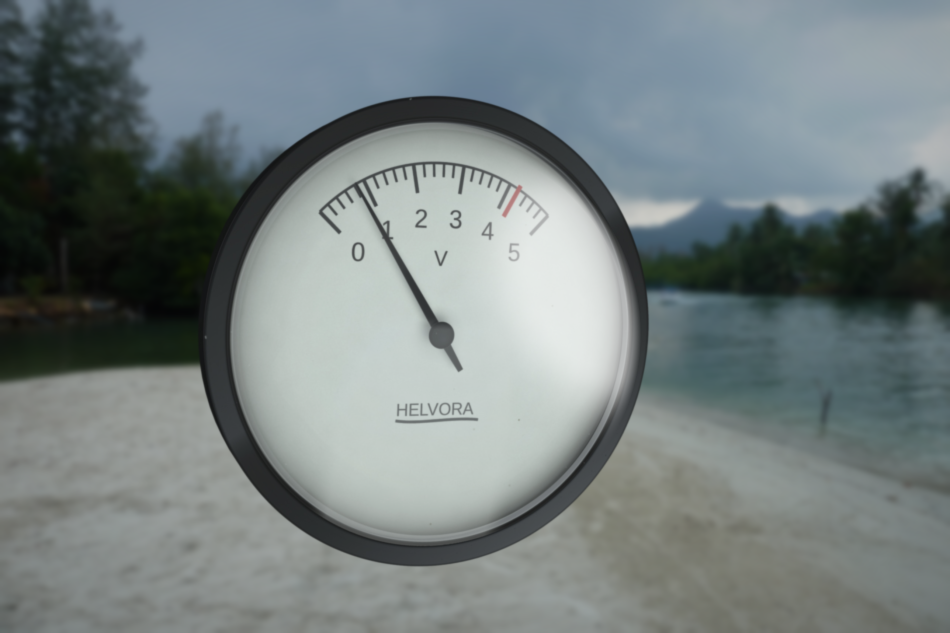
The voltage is 0.8 V
